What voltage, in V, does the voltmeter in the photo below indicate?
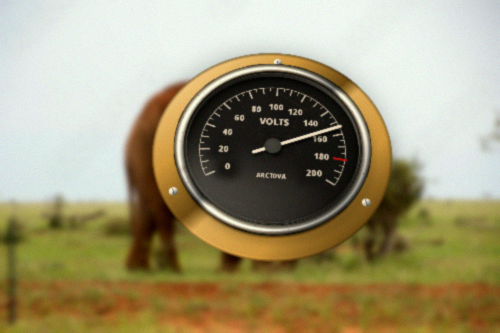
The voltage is 155 V
